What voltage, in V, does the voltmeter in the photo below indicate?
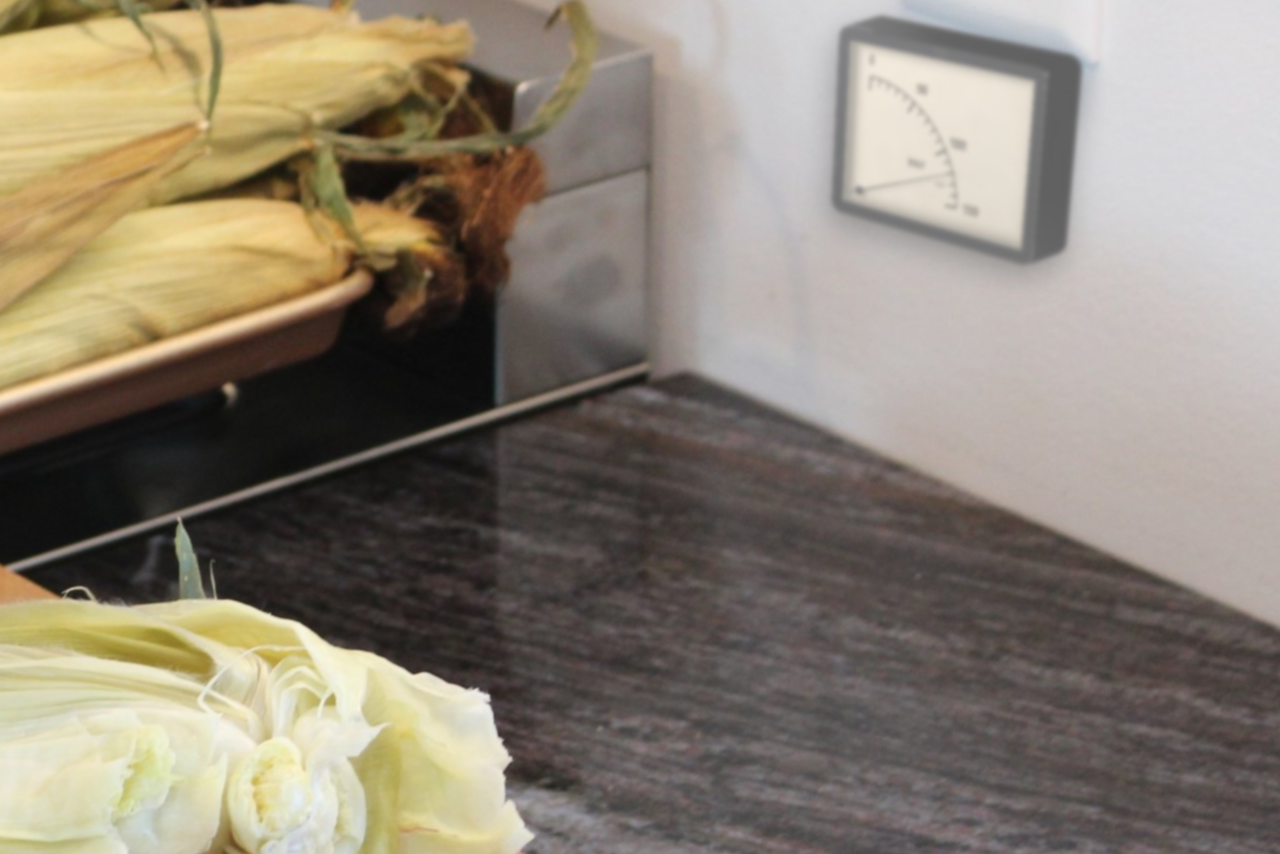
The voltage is 120 V
